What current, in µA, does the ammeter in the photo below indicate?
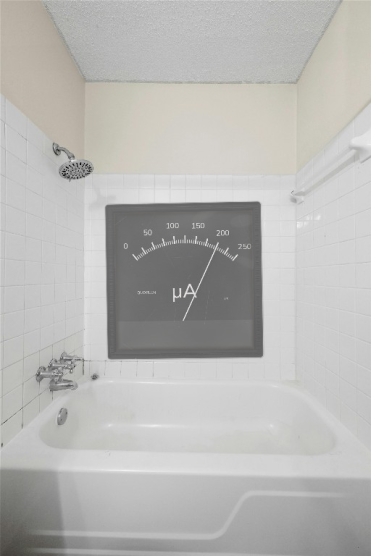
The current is 200 µA
